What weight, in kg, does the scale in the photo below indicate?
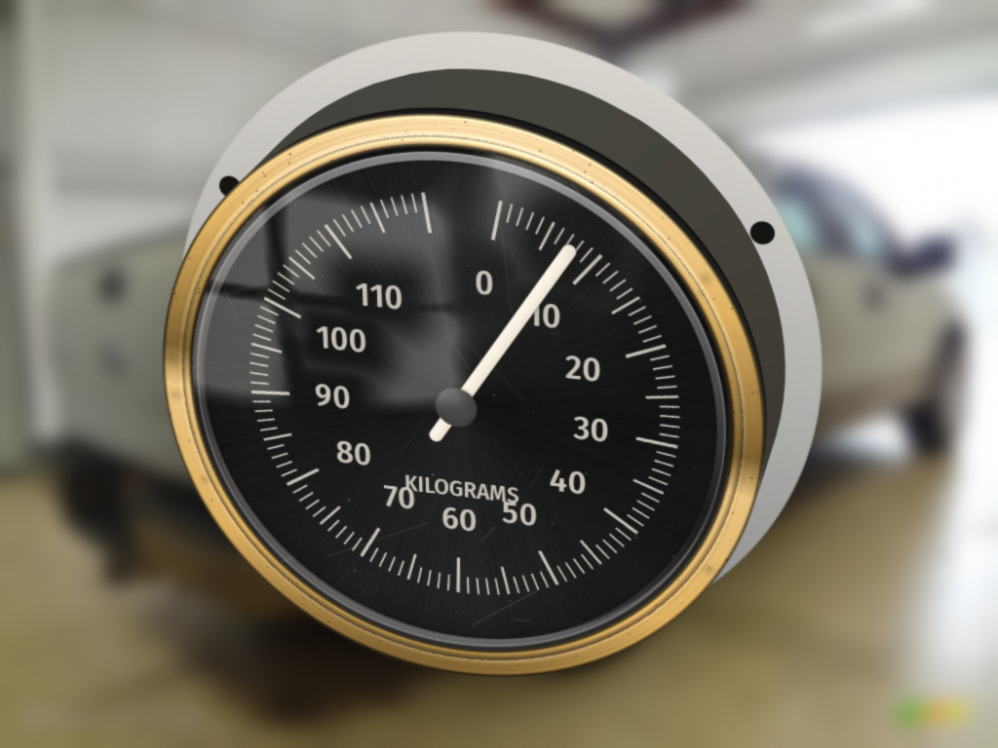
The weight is 7.5 kg
